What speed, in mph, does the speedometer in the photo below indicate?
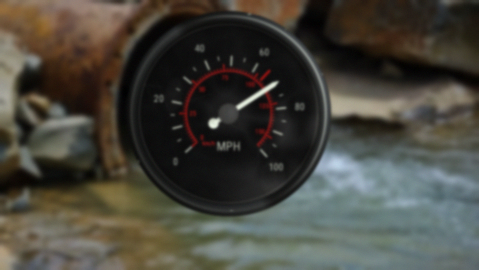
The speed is 70 mph
